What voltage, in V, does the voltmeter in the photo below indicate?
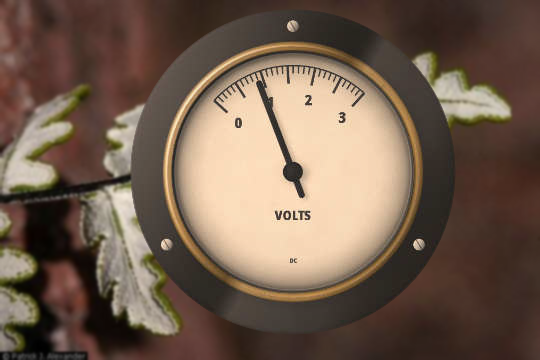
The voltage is 0.9 V
